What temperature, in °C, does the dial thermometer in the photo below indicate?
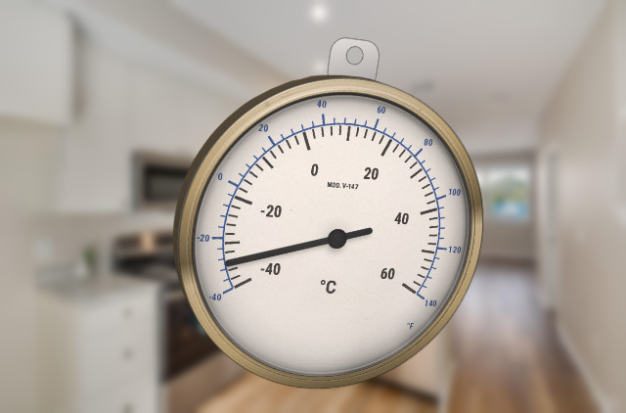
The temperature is -34 °C
